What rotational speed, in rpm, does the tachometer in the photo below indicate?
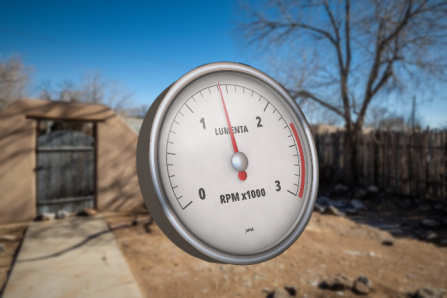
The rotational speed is 1400 rpm
